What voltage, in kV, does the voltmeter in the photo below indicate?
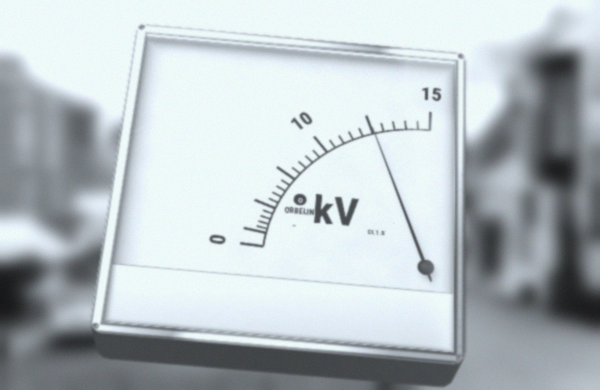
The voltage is 12.5 kV
